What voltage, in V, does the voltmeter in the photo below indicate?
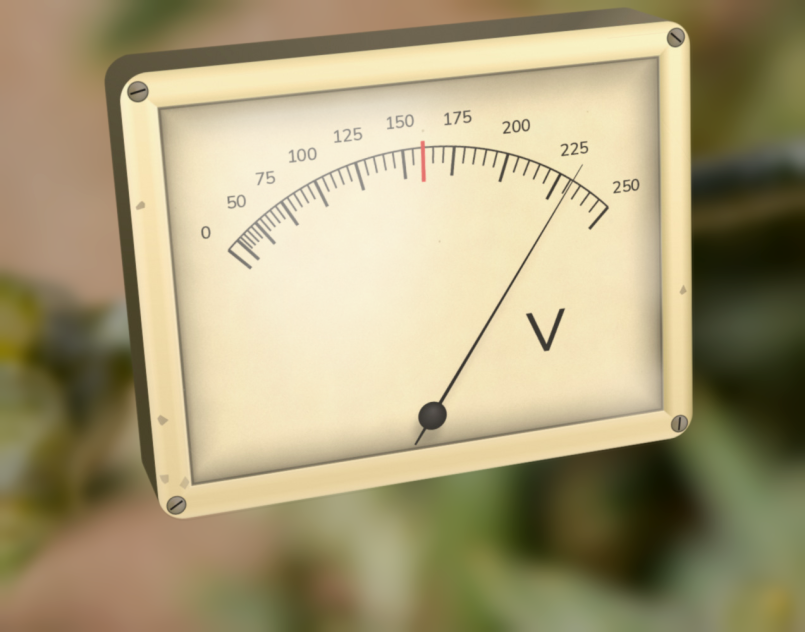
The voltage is 230 V
